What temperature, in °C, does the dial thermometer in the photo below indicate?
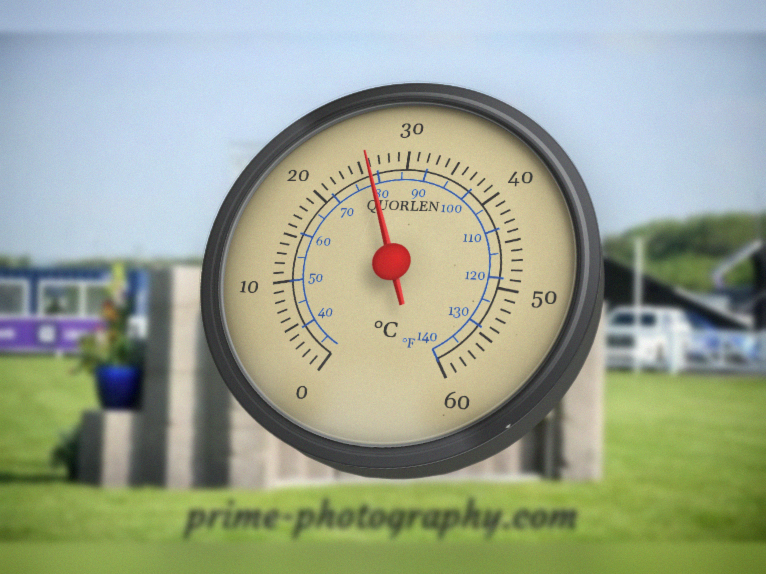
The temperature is 26 °C
